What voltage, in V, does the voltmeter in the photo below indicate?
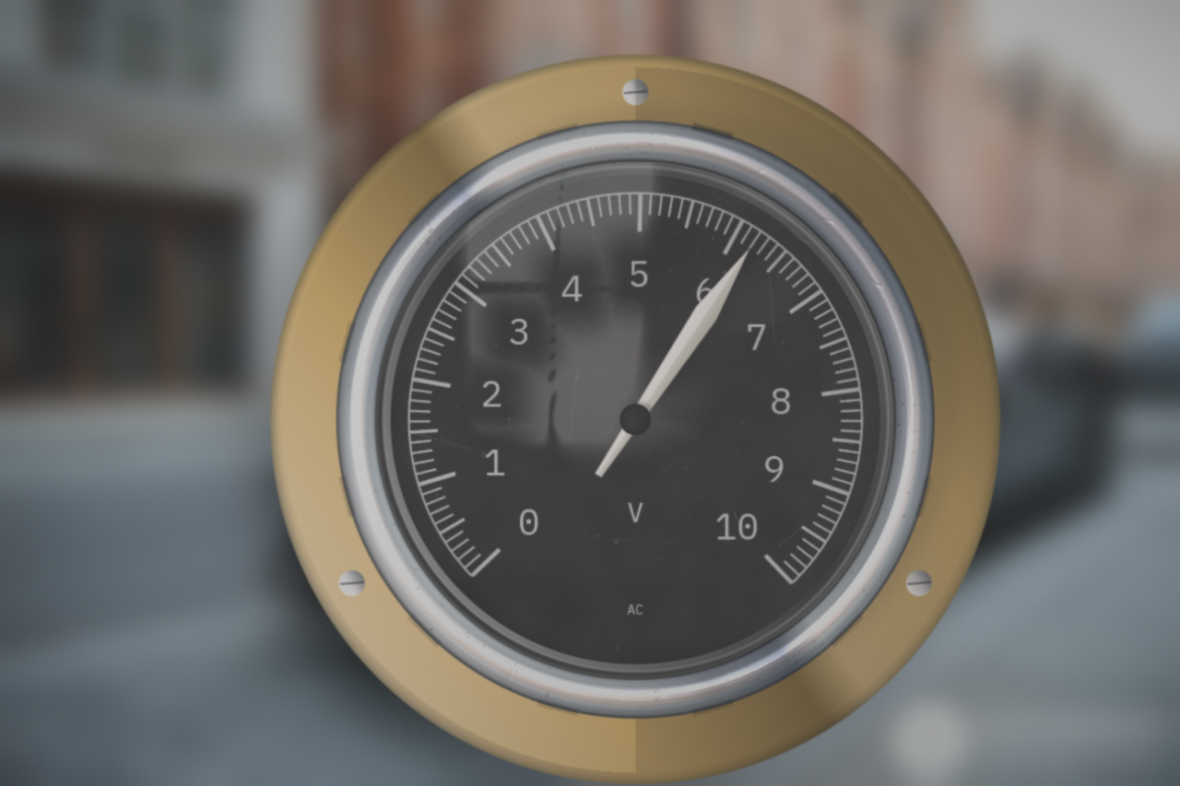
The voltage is 6.2 V
